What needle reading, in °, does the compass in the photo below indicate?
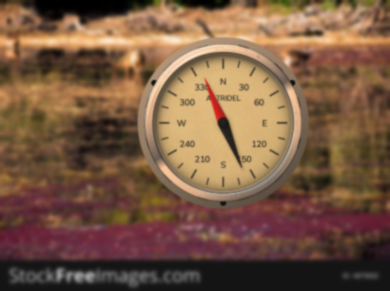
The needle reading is 337.5 °
